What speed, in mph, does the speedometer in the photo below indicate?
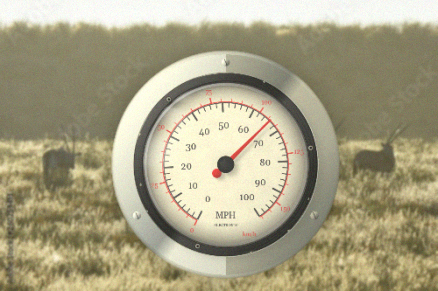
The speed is 66 mph
